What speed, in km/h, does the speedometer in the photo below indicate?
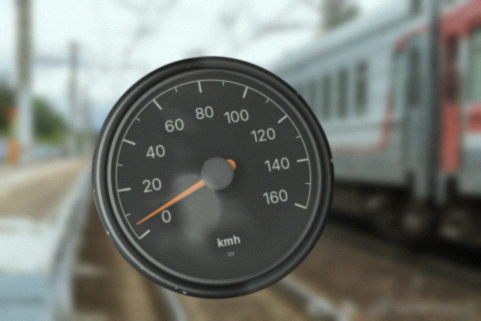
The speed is 5 km/h
